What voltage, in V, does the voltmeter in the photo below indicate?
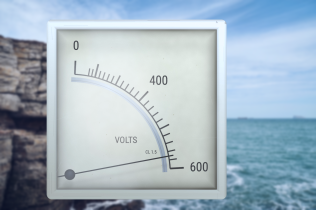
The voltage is 570 V
